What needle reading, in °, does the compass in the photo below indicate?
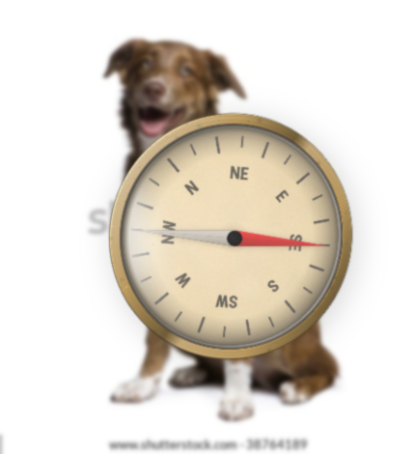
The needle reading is 135 °
